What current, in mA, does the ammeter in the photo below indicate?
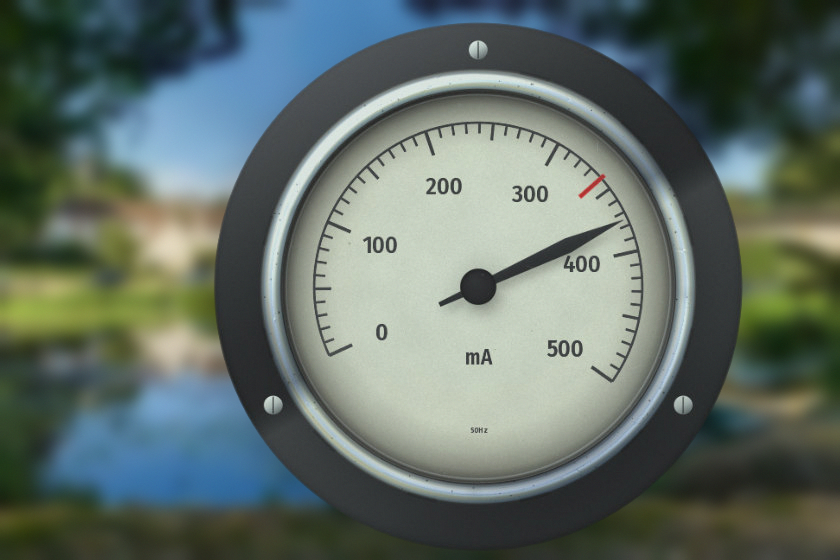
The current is 375 mA
